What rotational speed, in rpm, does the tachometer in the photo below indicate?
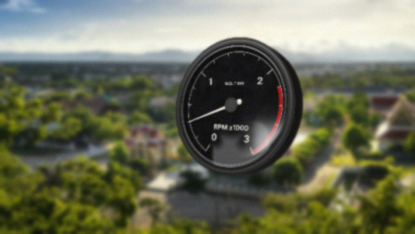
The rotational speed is 400 rpm
